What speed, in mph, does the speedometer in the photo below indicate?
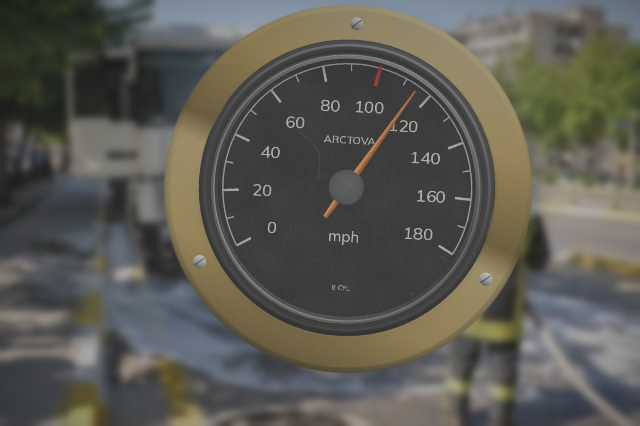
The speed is 115 mph
